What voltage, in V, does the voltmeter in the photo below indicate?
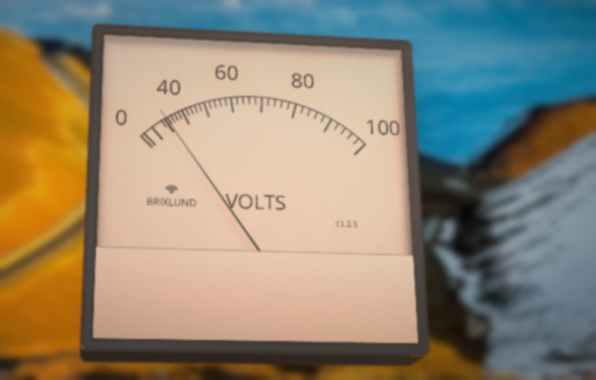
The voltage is 30 V
